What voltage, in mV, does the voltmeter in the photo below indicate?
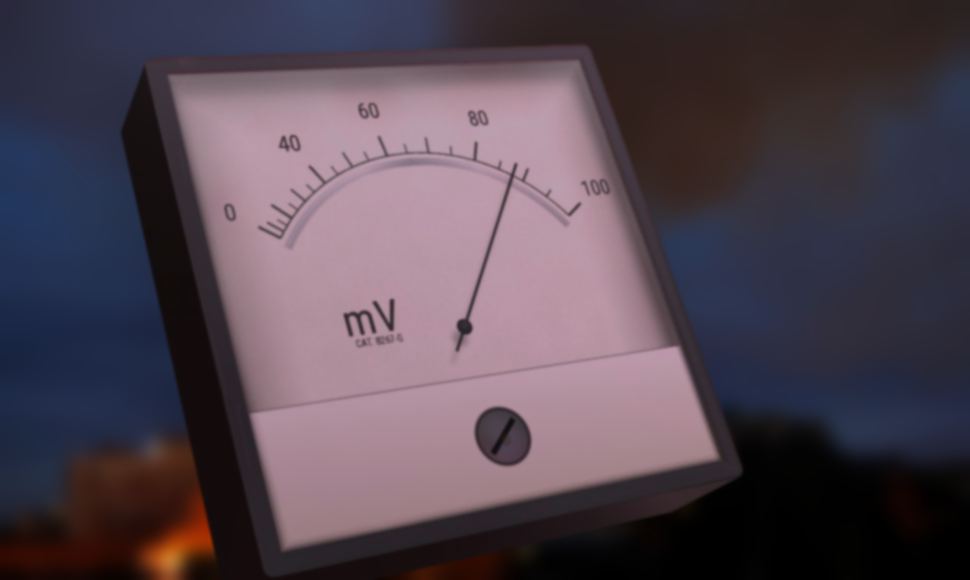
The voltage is 87.5 mV
